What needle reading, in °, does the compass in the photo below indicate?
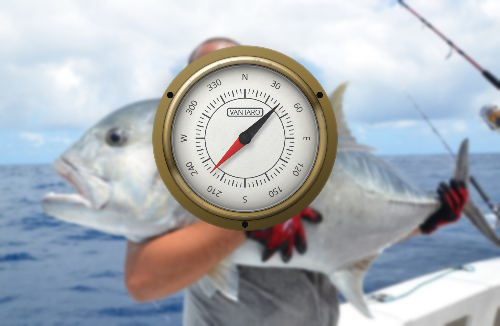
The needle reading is 225 °
